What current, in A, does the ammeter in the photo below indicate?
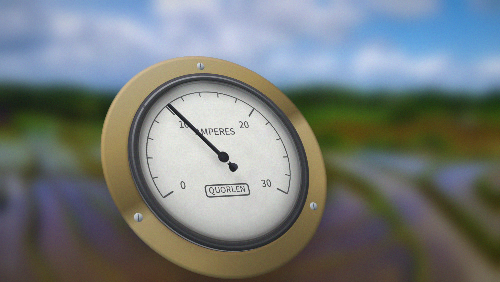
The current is 10 A
